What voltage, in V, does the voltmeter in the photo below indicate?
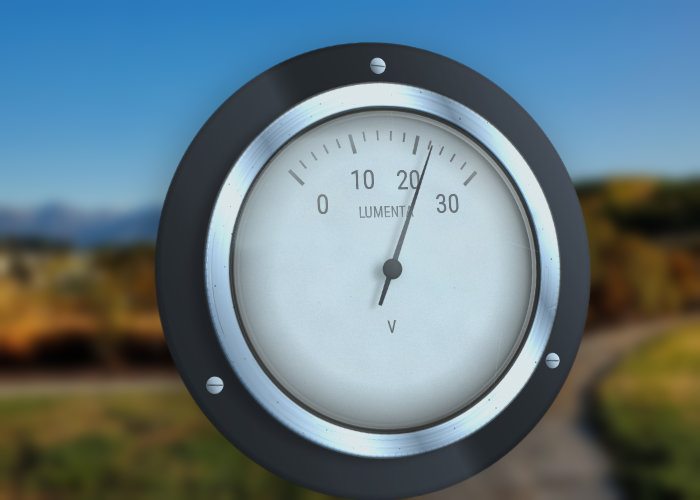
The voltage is 22 V
